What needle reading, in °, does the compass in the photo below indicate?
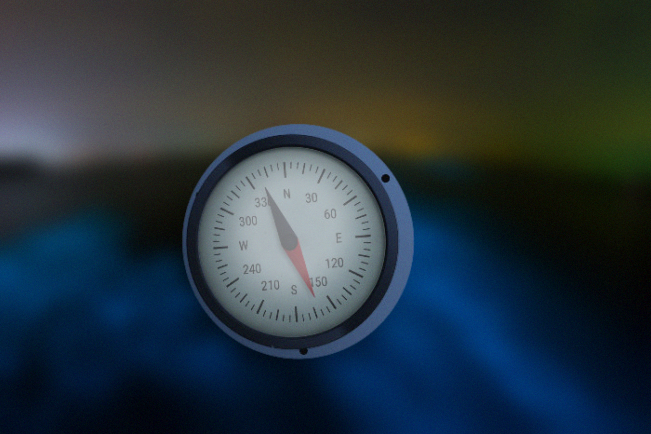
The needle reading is 160 °
